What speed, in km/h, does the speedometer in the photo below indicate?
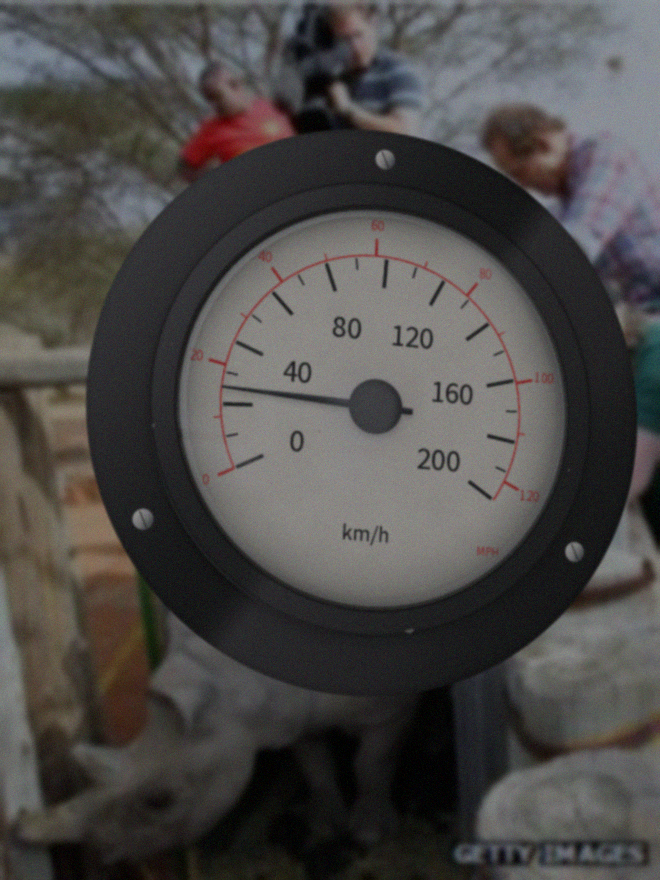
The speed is 25 km/h
